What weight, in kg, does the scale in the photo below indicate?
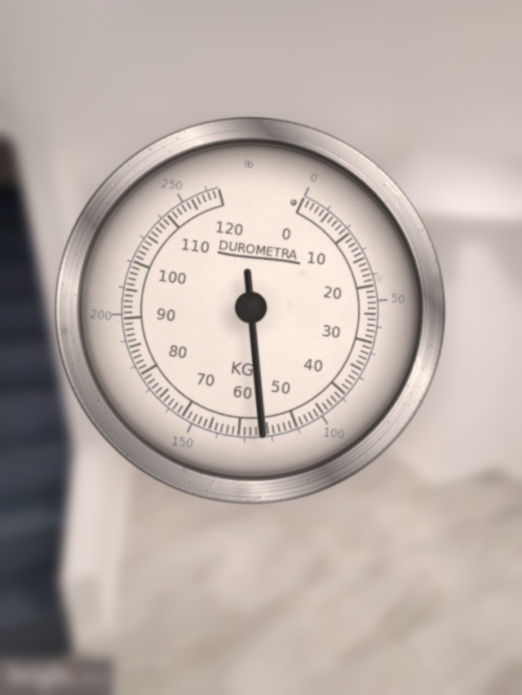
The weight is 56 kg
